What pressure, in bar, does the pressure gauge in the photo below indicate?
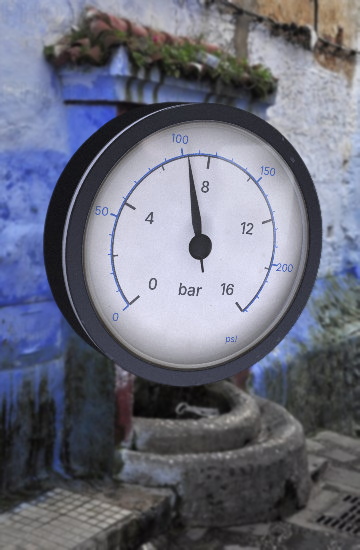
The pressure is 7 bar
